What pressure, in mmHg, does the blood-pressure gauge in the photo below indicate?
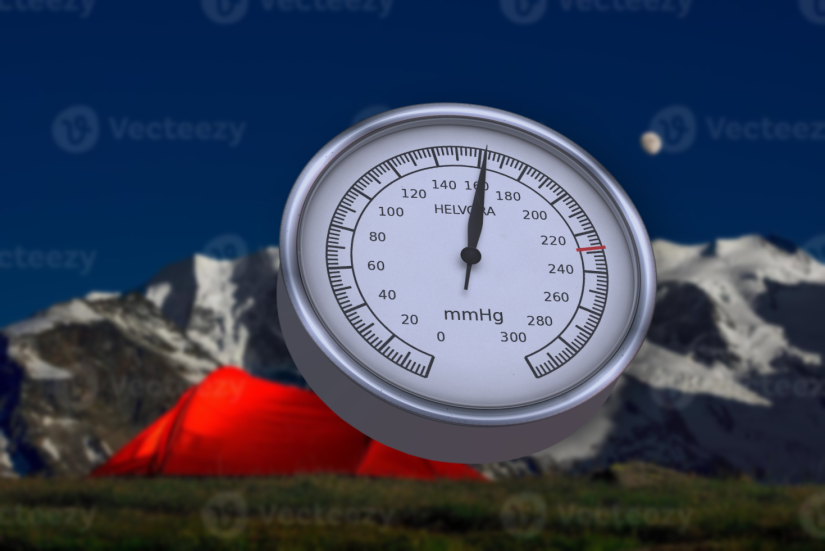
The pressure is 162 mmHg
